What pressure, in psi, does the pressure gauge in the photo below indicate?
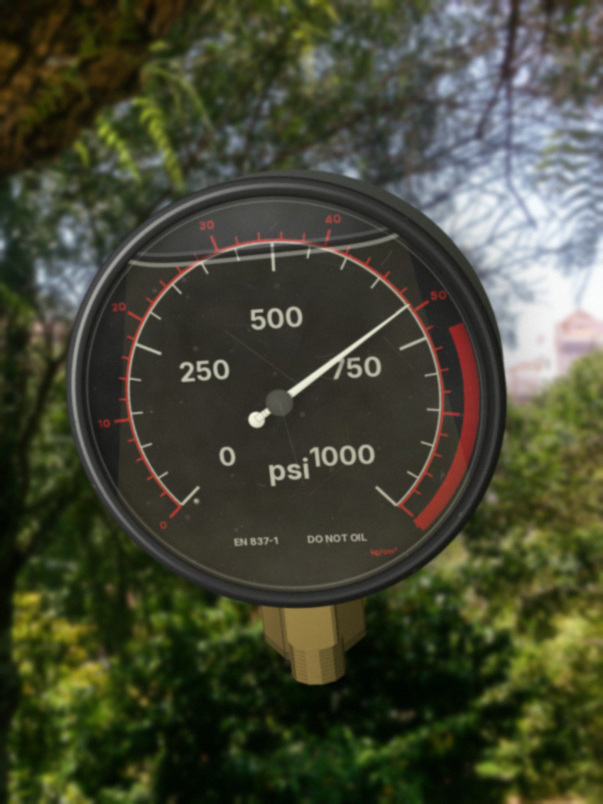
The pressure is 700 psi
